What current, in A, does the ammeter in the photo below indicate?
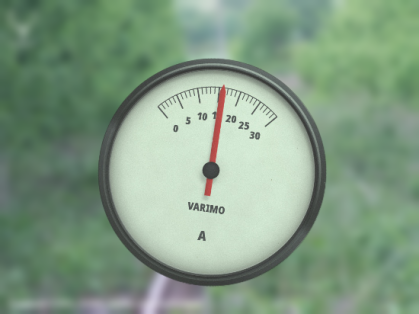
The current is 16 A
